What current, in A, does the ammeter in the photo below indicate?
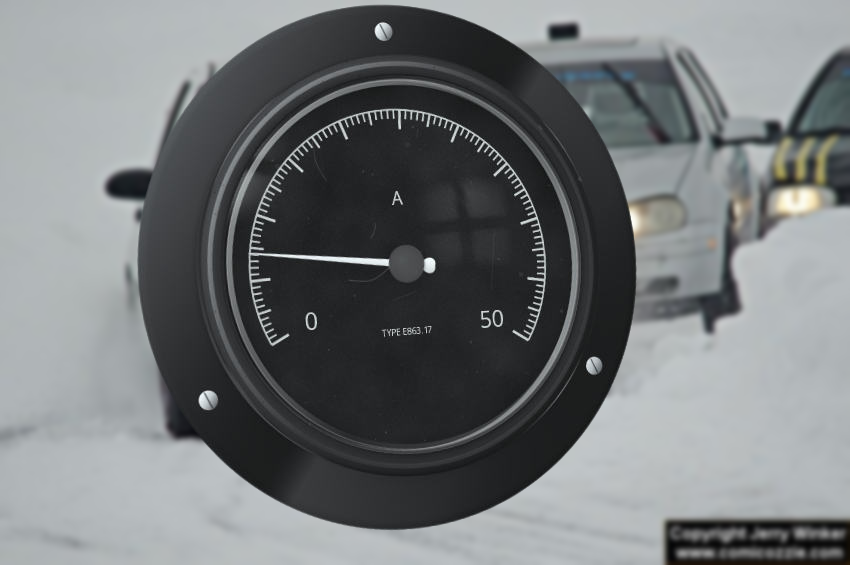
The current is 7 A
